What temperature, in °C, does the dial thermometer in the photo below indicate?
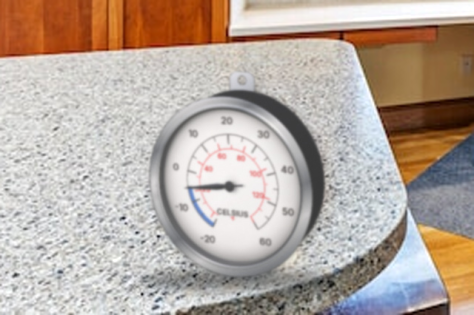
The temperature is -5 °C
